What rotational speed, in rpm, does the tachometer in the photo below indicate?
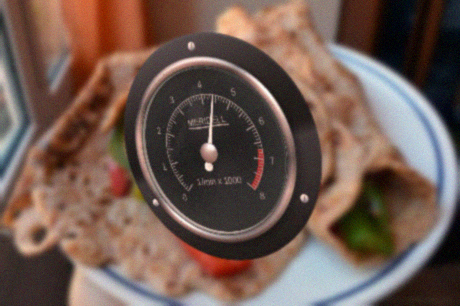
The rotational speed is 4500 rpm
